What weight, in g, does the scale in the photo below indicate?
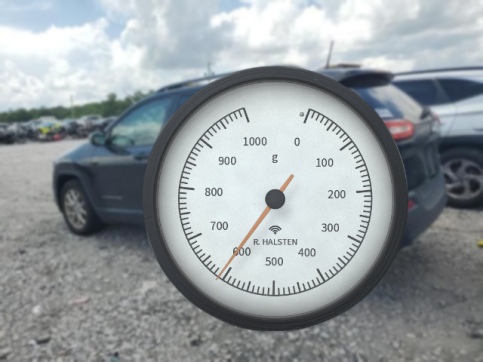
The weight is 610 g
